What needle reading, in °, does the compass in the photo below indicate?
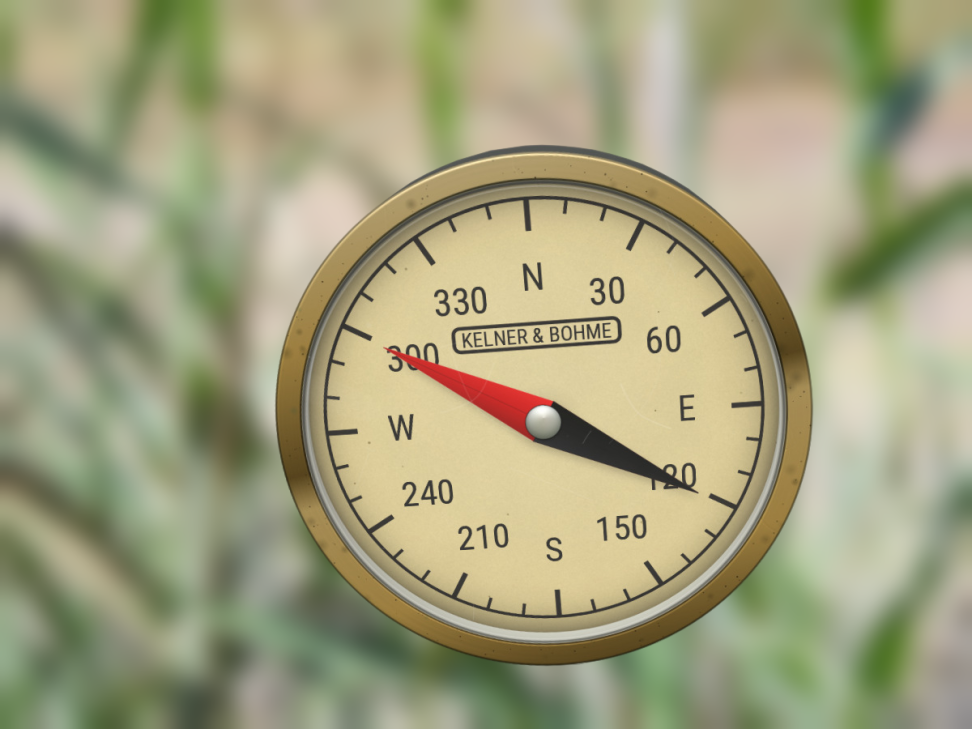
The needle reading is 300 °
